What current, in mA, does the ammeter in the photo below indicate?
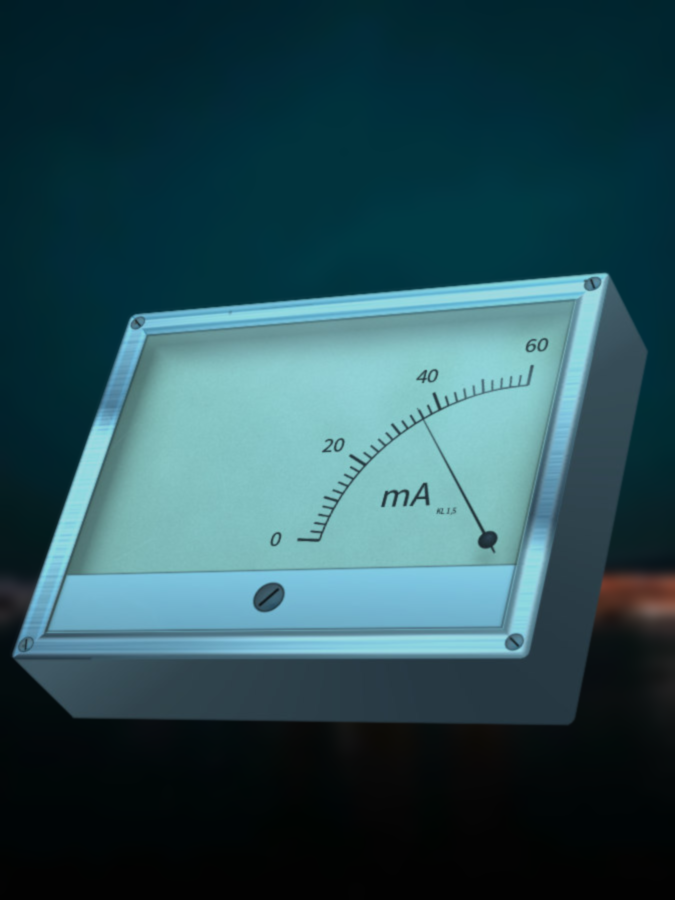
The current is 36 mA
